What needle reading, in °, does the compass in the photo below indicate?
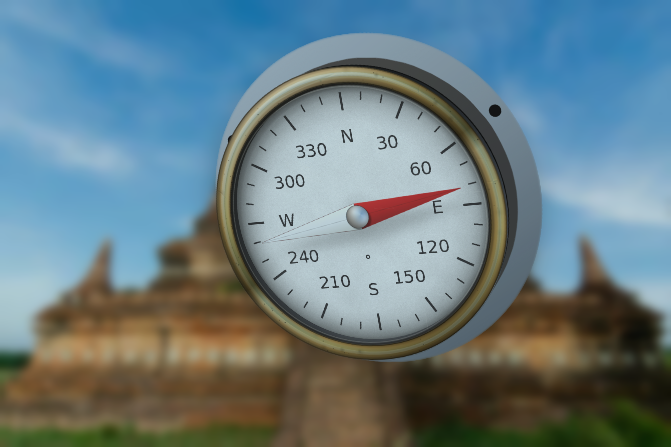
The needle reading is 80 °
